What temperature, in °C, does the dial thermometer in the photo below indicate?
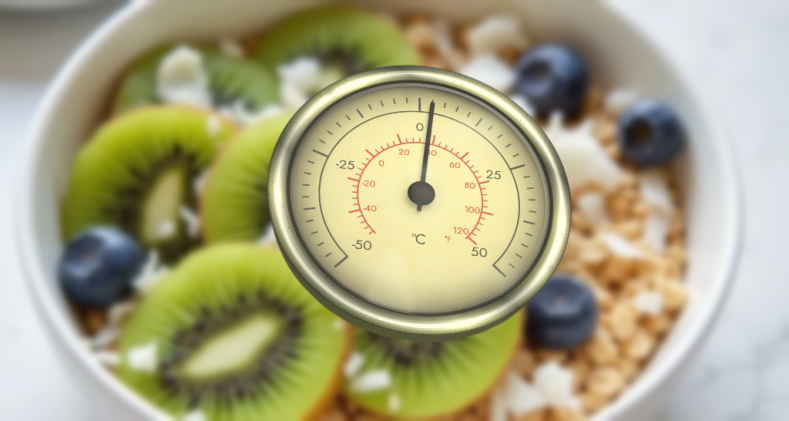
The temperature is 2.5 °C
